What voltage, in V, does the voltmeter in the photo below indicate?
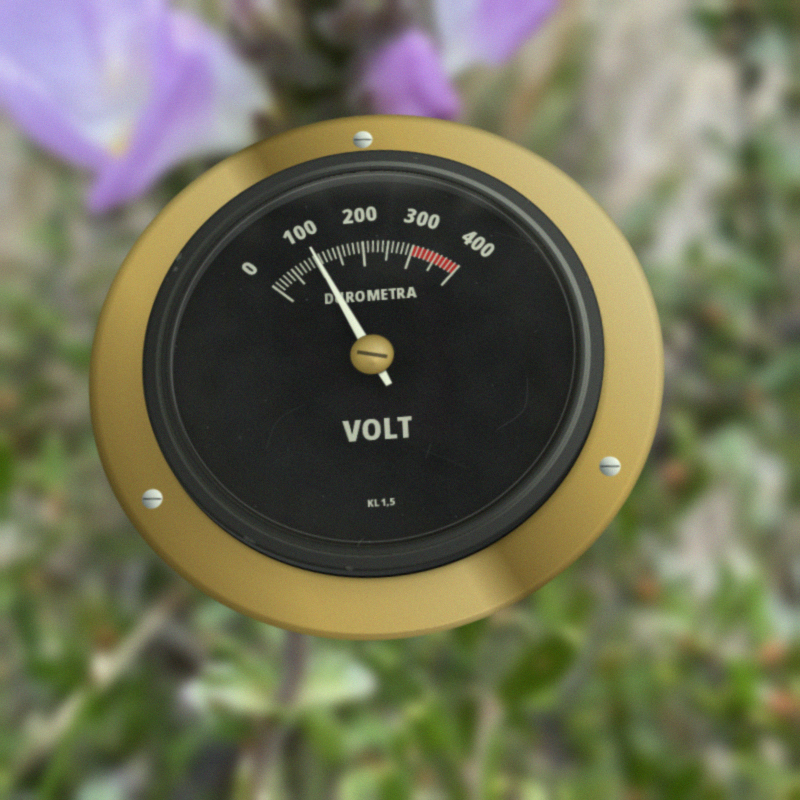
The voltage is 100 V
